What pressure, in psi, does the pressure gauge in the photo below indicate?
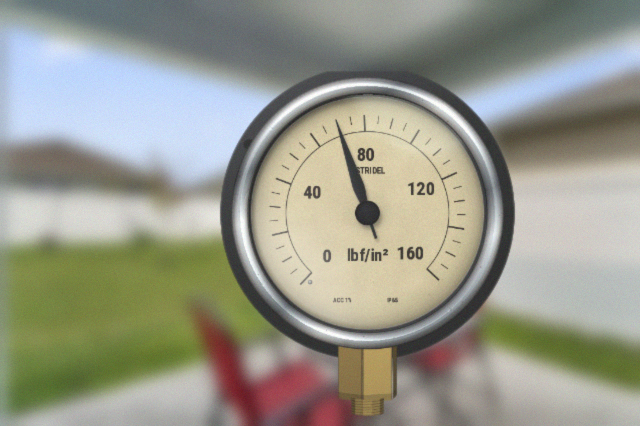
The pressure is 70 psi
